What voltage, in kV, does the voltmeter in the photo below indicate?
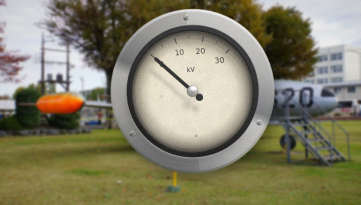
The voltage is 0 kV
